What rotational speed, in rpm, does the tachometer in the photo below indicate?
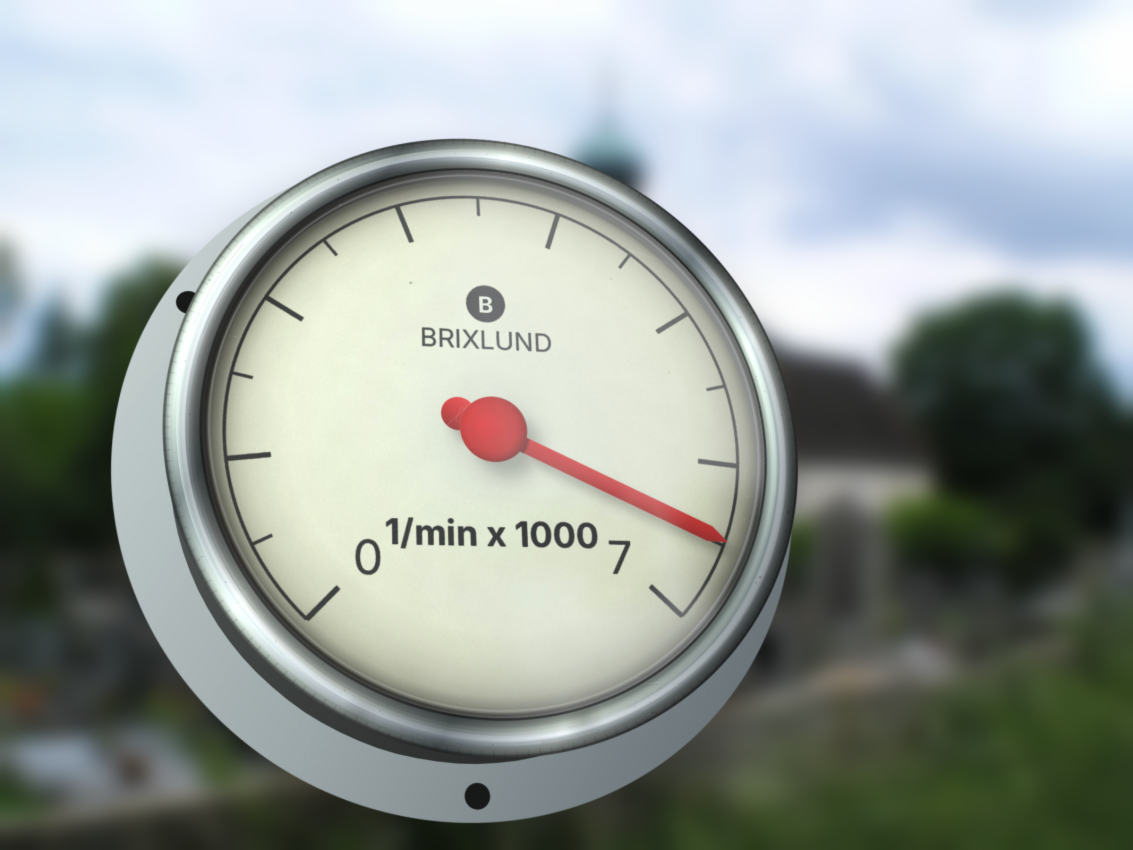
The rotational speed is 6500 rpm
